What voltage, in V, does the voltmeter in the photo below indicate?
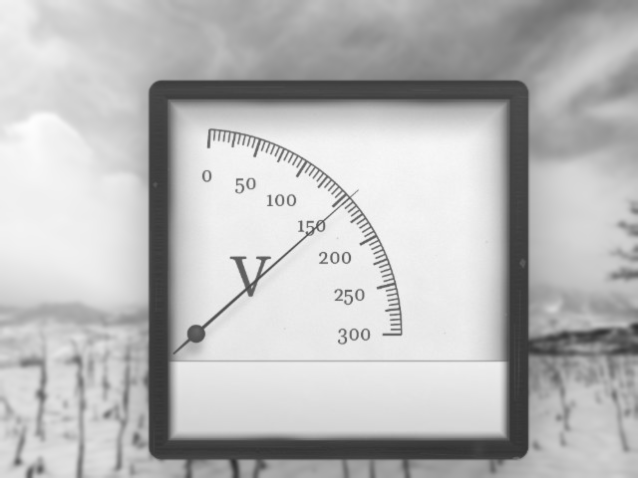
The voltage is 155 V
